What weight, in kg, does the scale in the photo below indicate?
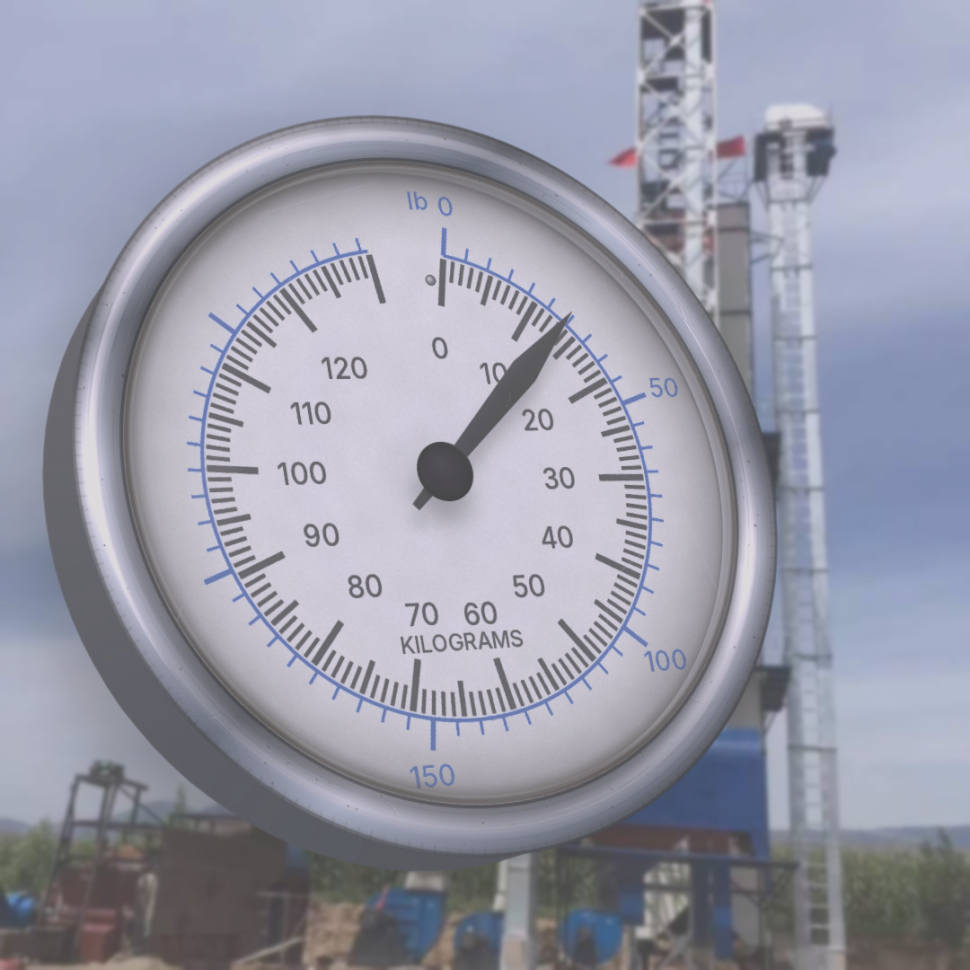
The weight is 13 kg
